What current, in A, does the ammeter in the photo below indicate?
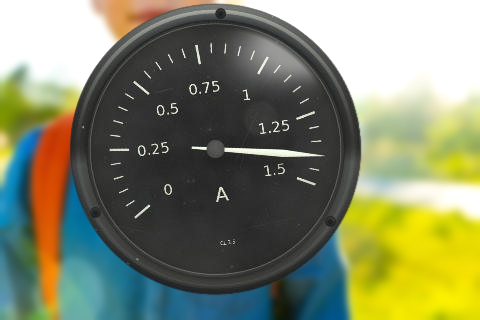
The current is 1.4 A
